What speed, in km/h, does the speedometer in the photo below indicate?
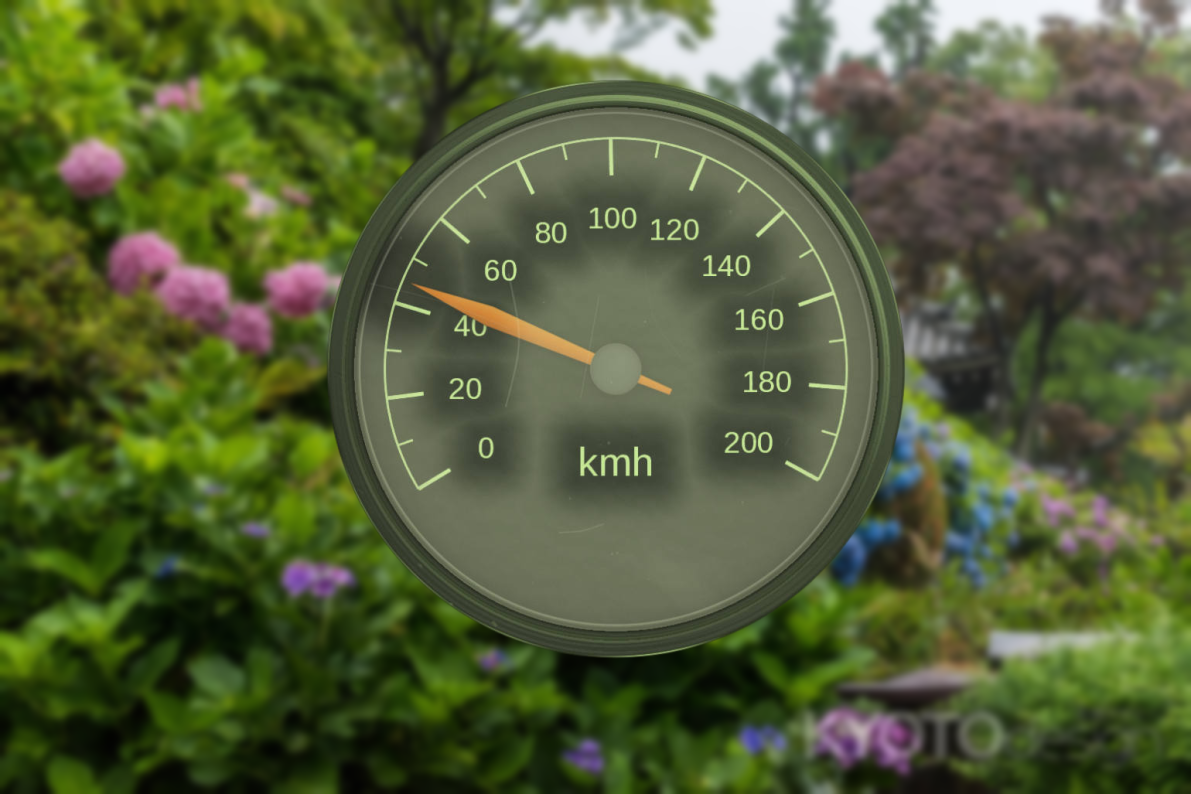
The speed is 45 km/h
